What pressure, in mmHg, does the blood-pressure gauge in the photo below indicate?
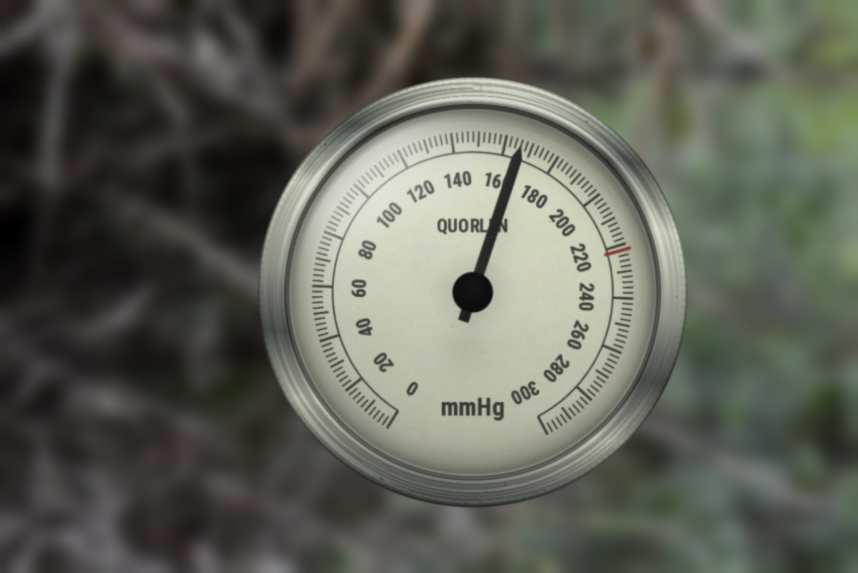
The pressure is 166 mmHg
